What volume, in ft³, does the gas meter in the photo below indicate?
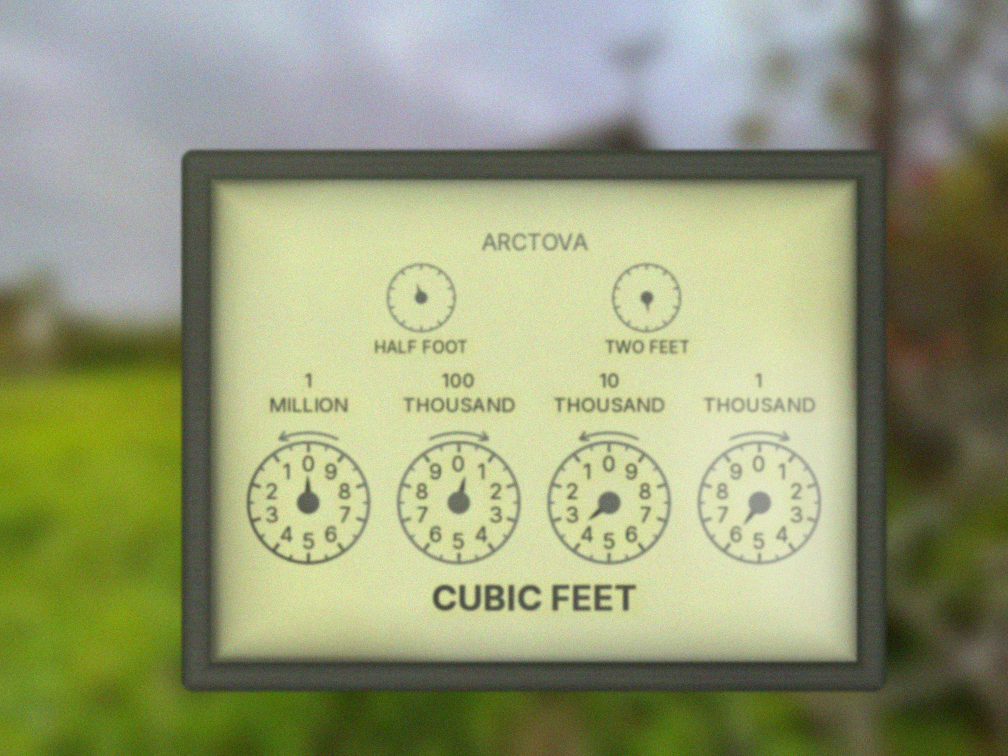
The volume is 3600 ft³
